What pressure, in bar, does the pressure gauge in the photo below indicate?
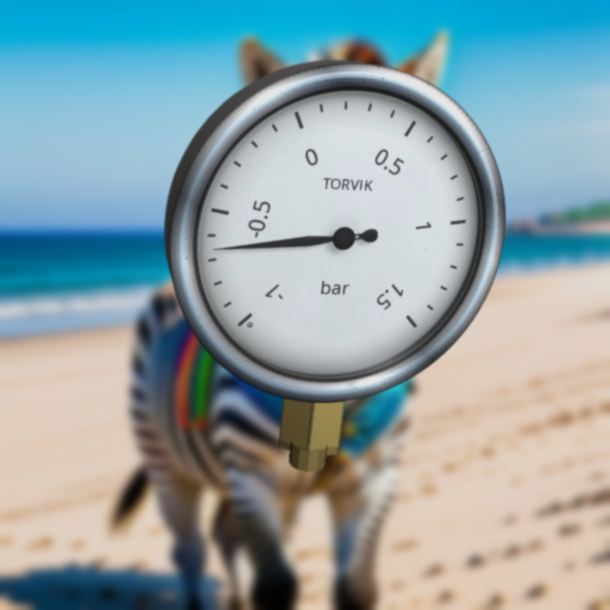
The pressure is -0.65 bar
